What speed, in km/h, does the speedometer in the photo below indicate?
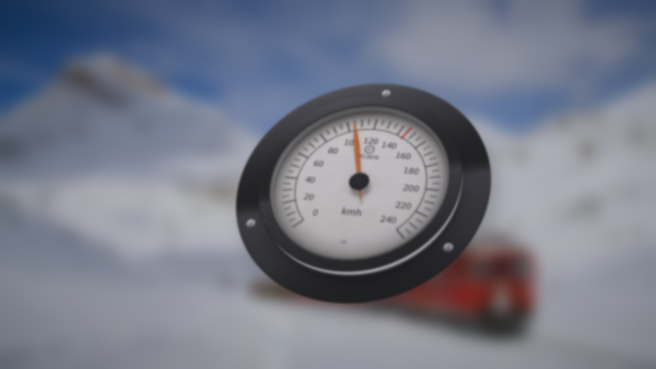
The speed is 105 km/h
